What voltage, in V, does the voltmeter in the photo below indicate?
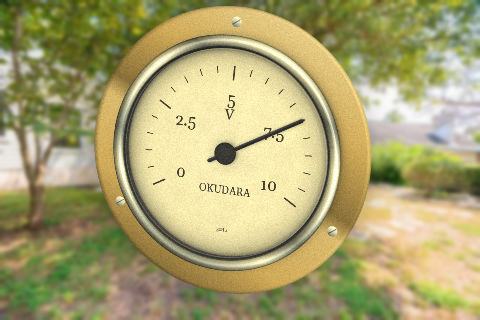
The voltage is 7.5 V
